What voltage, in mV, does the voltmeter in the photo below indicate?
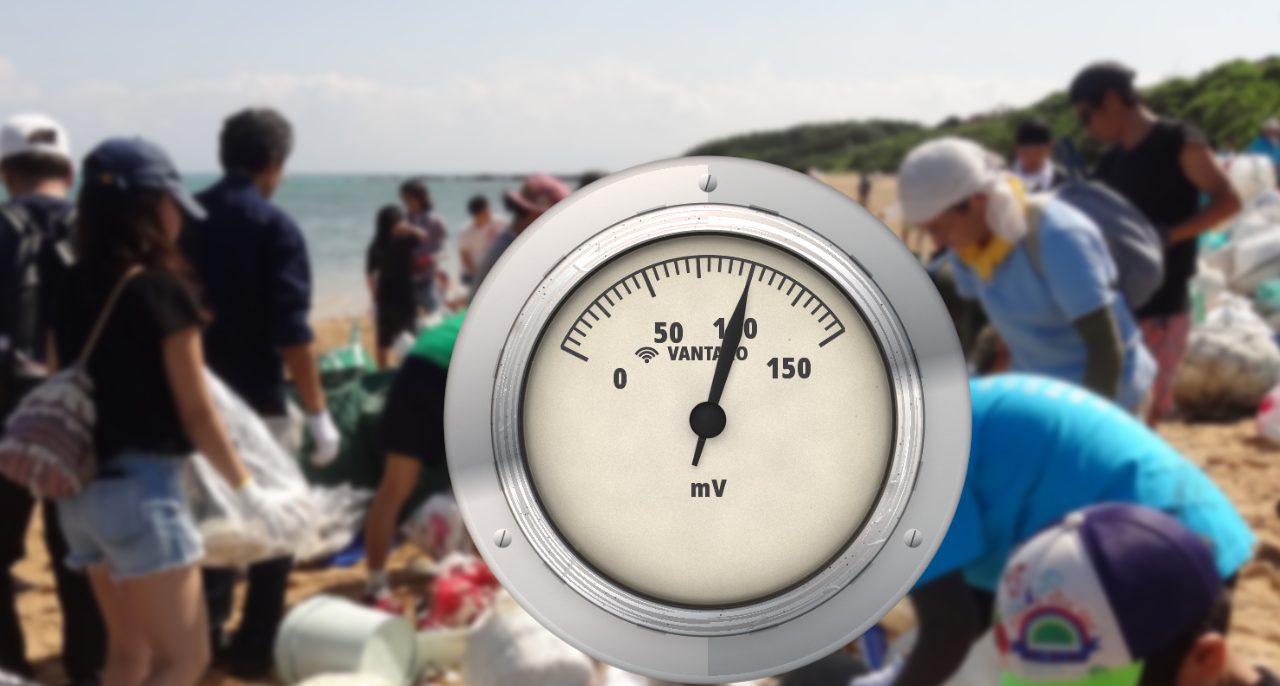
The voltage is 100 mV
